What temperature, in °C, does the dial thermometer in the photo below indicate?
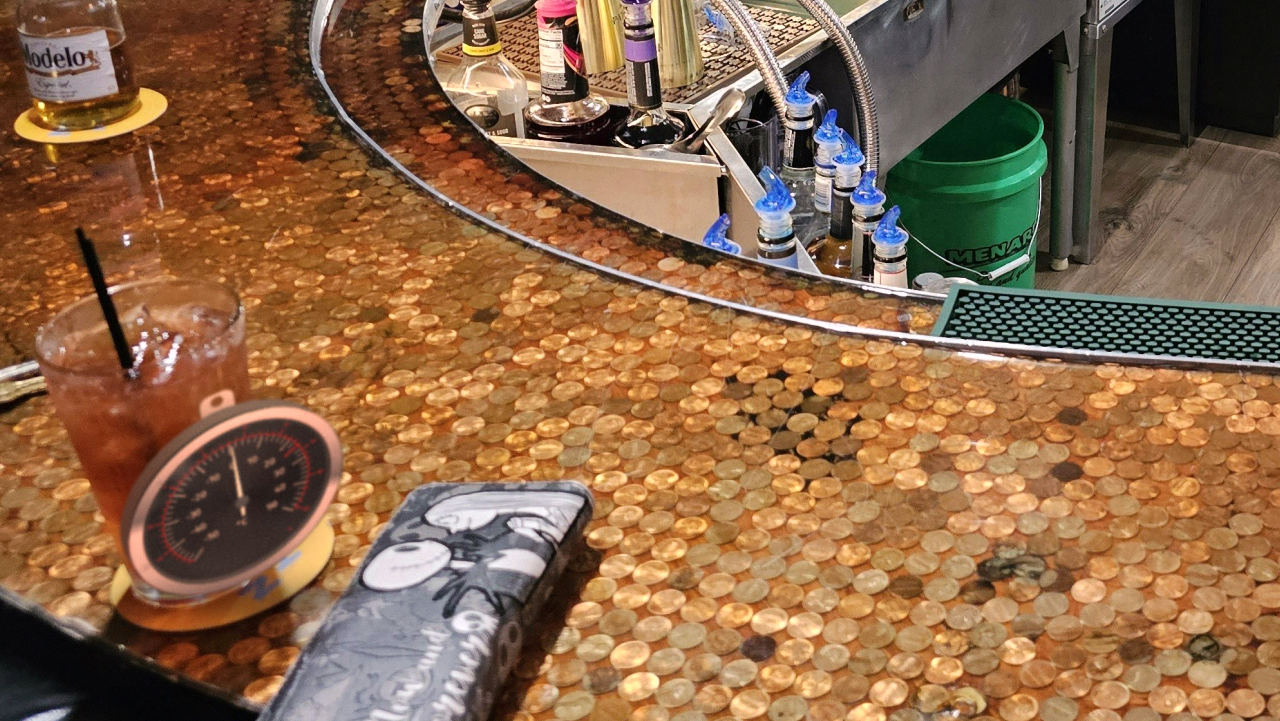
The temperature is 0 °C
